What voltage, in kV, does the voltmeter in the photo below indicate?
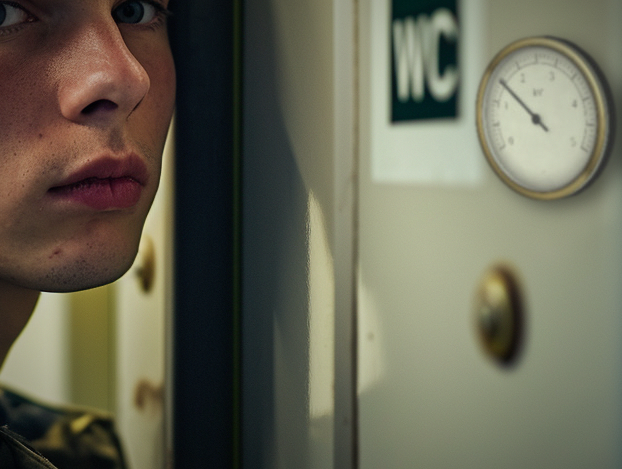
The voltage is 1.5 kV
